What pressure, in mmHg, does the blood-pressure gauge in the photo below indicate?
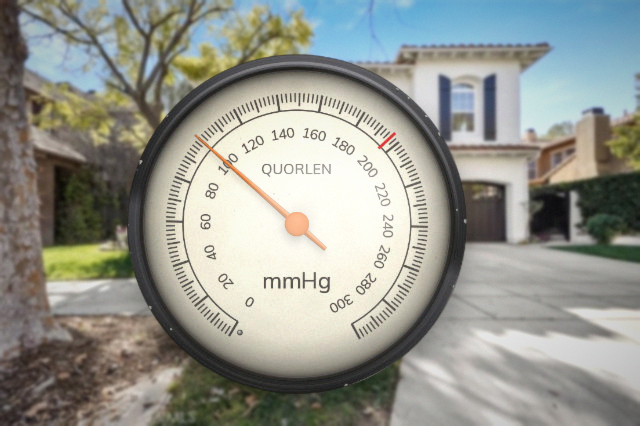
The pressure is 100 mmHg
